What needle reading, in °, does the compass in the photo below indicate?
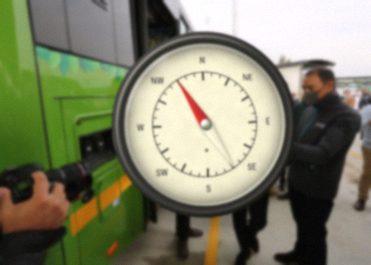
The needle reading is 330 °
